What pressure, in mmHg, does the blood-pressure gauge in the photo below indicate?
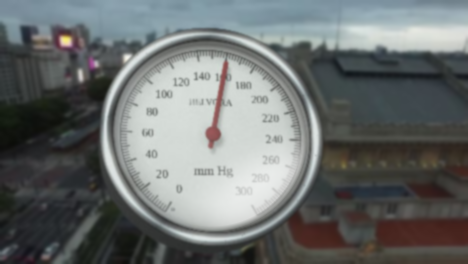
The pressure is 160 mmHg
